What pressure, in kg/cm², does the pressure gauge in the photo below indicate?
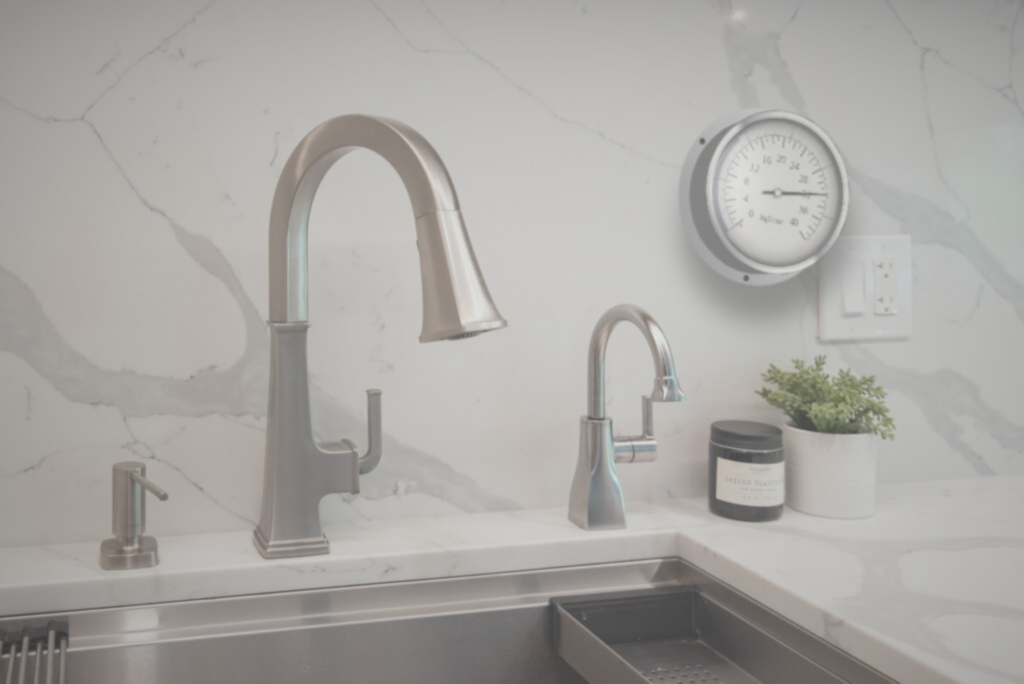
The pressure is 32 kg/cm²
